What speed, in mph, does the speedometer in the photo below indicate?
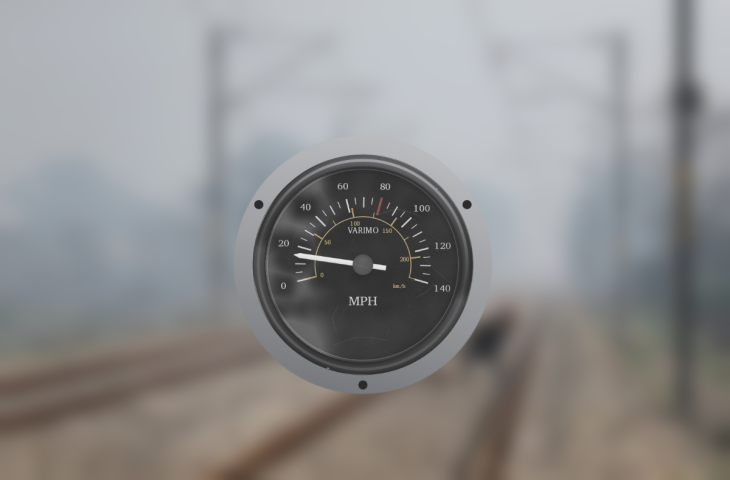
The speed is 15 mph
